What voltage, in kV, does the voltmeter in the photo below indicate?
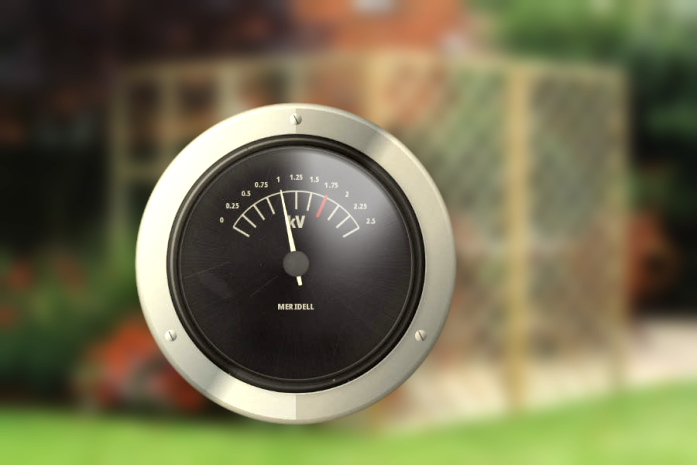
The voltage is 1 kV
